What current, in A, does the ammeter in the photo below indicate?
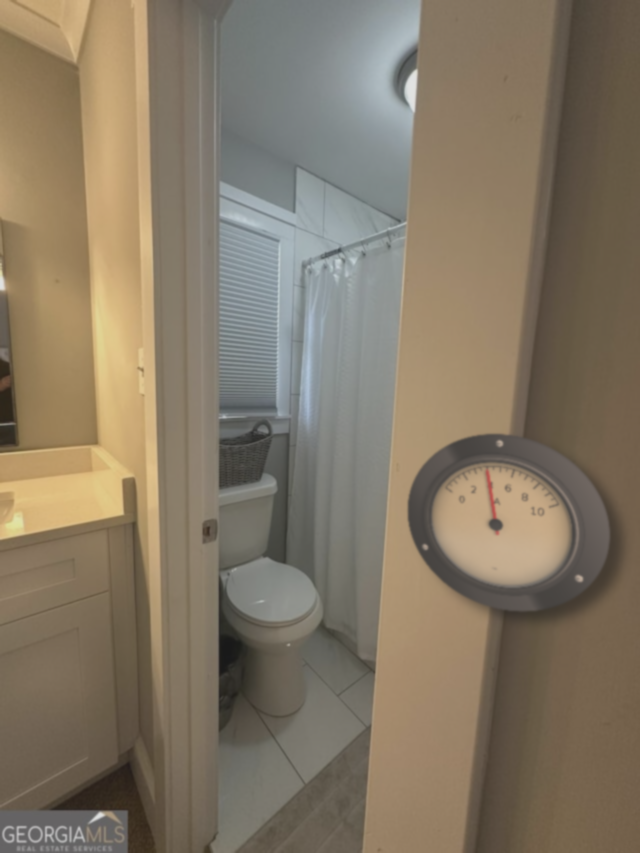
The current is 4 A
